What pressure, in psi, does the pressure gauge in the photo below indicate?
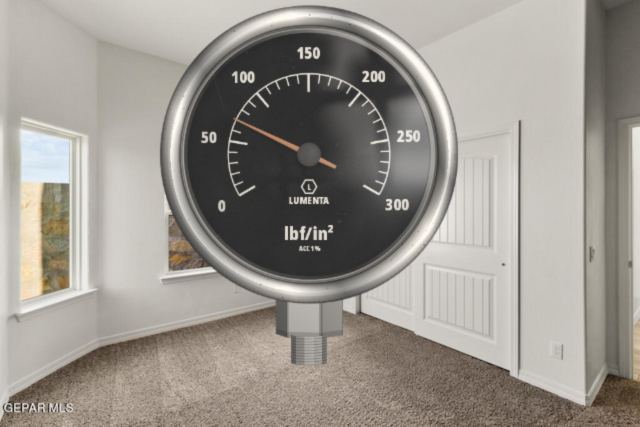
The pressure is 70 psi
